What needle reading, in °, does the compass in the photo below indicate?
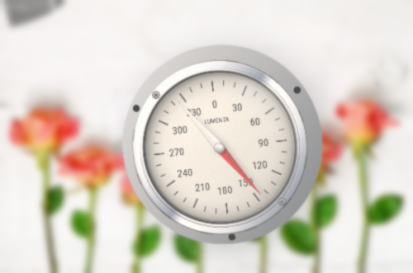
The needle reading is 145 °
